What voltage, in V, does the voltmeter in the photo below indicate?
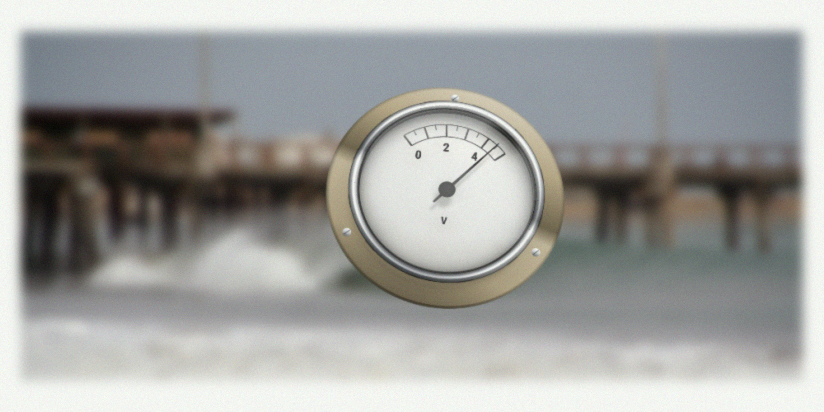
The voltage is 4.5 V
